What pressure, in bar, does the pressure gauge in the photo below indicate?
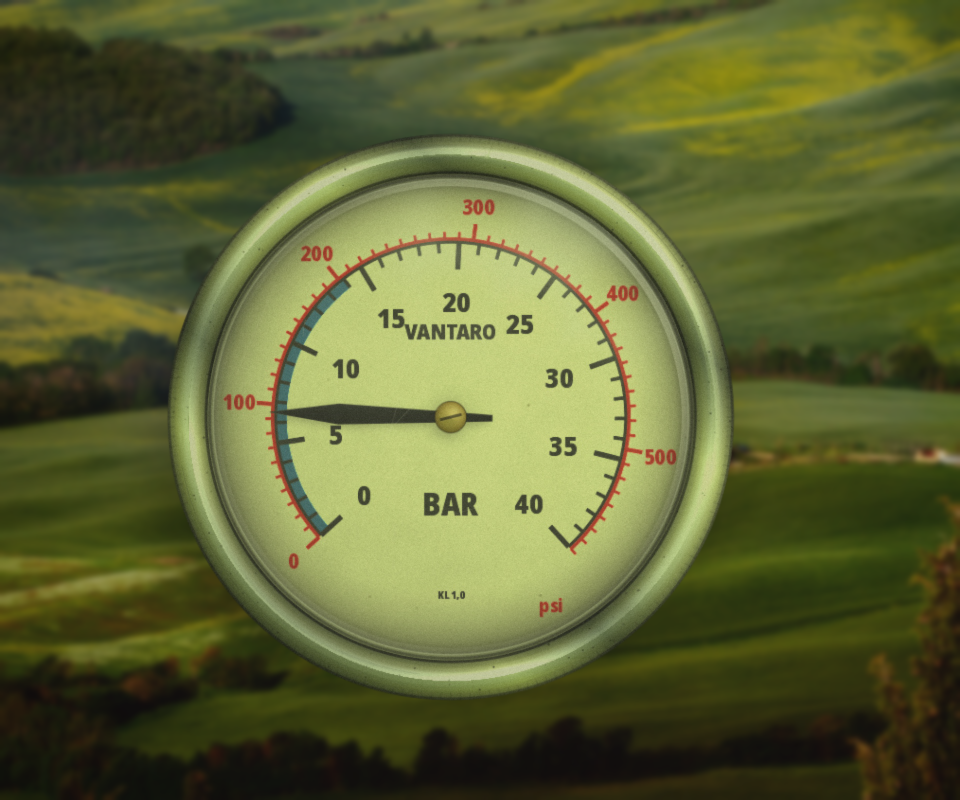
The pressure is 6.5 bar
